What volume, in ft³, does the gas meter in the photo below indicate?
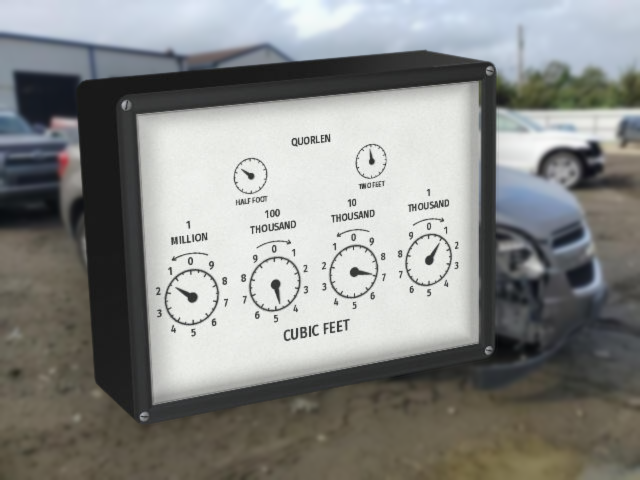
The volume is 147100 ft³
